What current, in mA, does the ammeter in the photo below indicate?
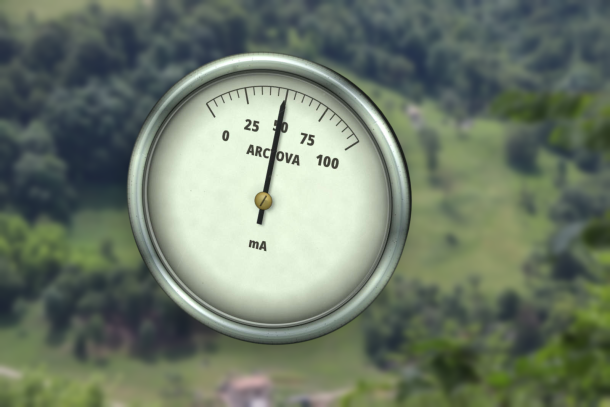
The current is 50 mA
